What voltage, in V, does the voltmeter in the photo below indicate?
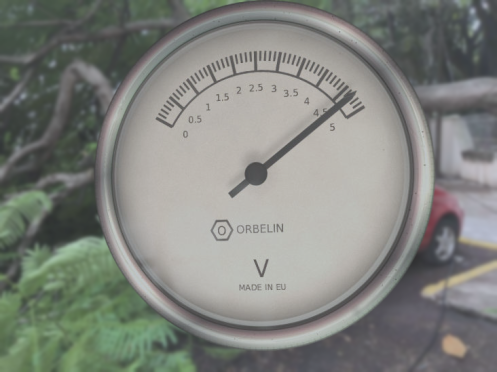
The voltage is 4.7 V
